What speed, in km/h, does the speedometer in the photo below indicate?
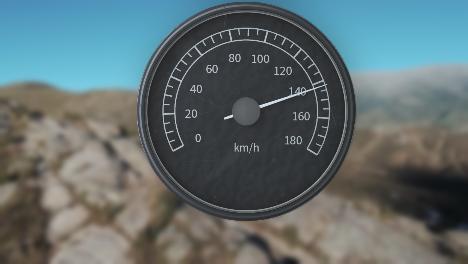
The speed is 142.5 km/h
